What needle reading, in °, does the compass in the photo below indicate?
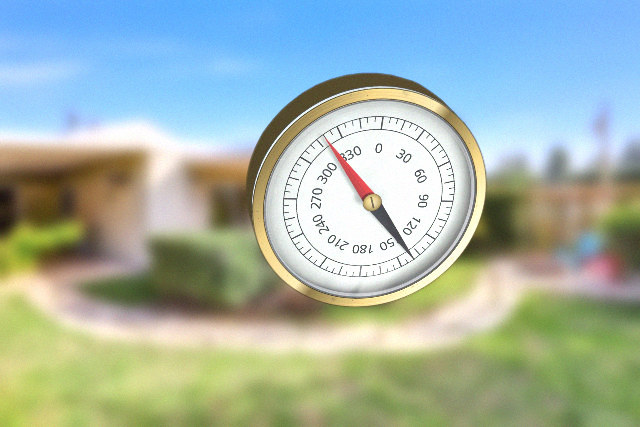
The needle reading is 320 °
